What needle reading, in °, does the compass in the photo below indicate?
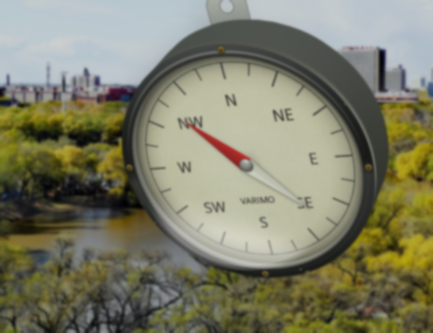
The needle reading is 315 °
